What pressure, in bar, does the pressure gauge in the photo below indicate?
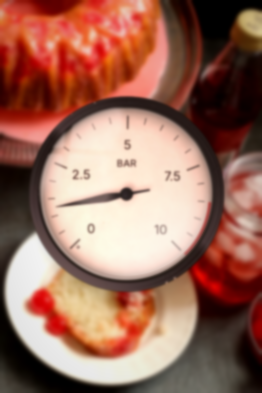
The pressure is 1.25 bar
